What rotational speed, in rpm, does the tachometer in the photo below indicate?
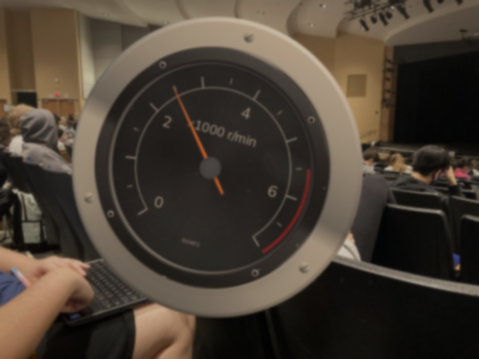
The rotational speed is 2500 rpm
